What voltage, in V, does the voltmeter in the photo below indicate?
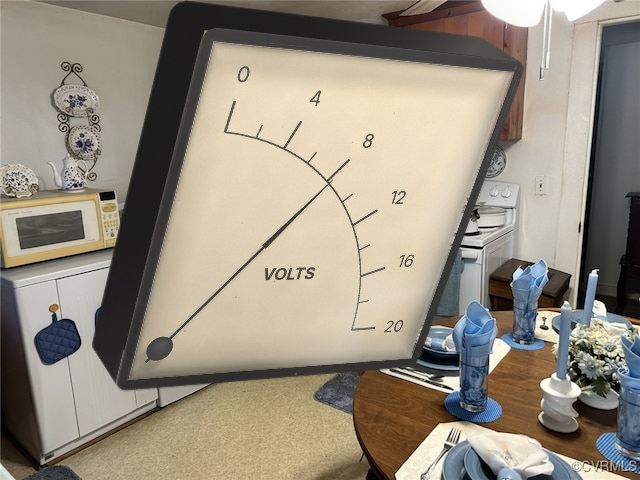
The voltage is 8 V
